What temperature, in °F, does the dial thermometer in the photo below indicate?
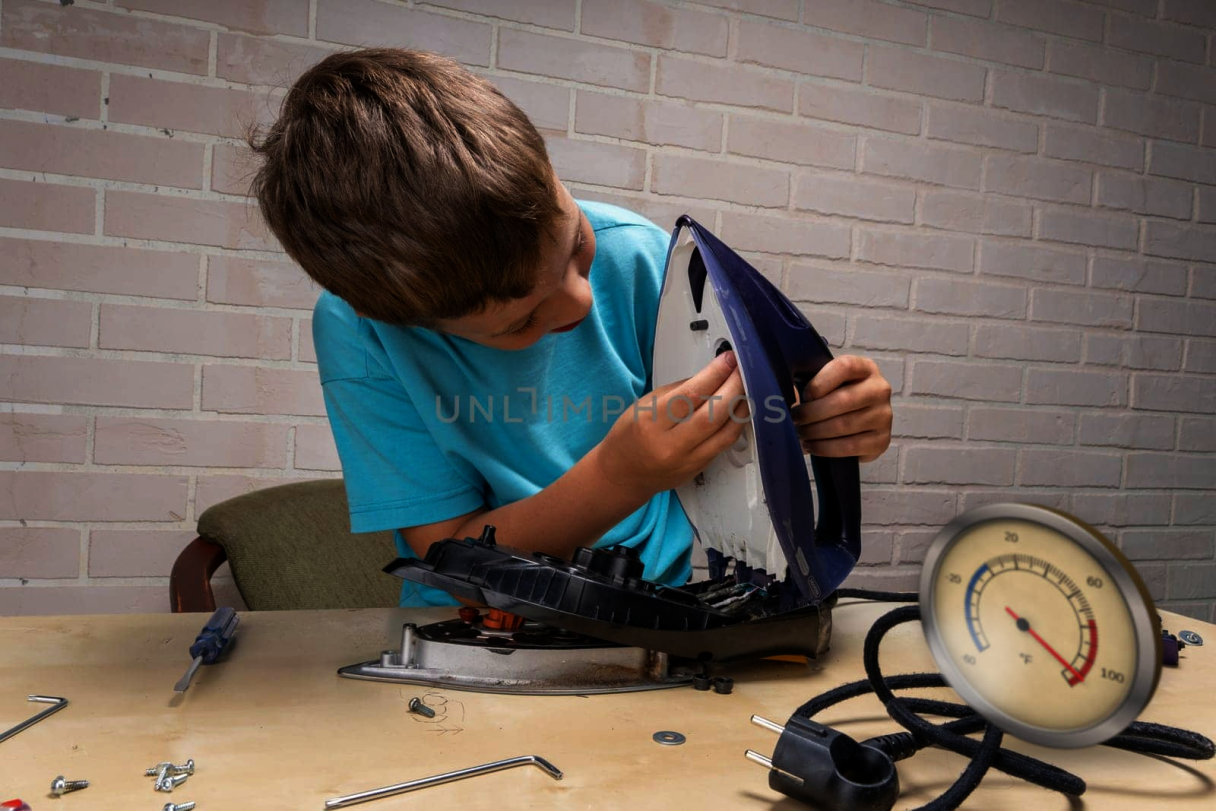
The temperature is 110 °F
